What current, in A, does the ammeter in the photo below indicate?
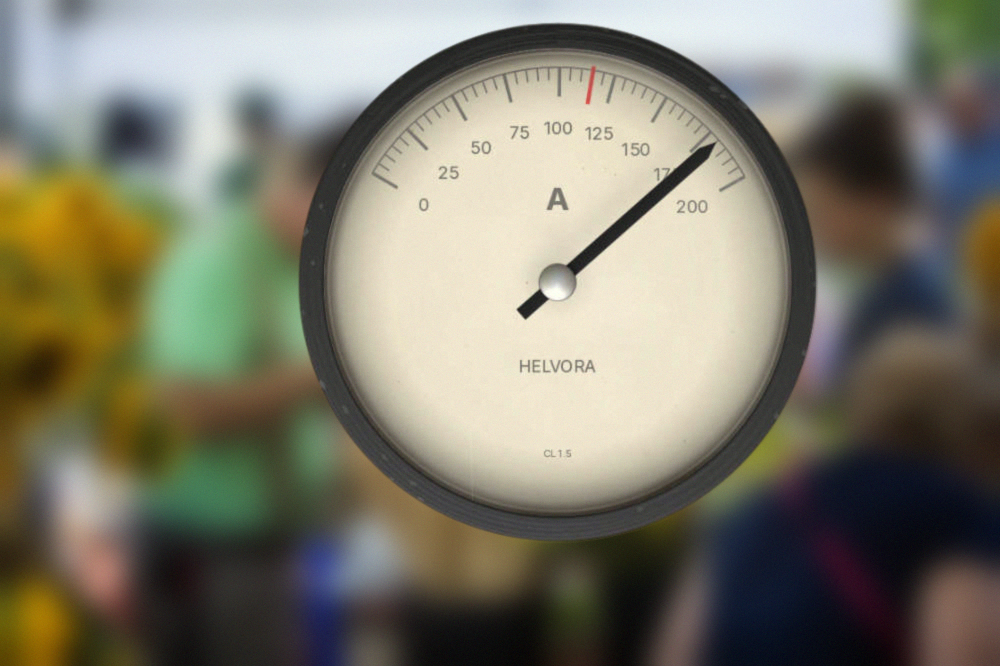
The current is 180 A
